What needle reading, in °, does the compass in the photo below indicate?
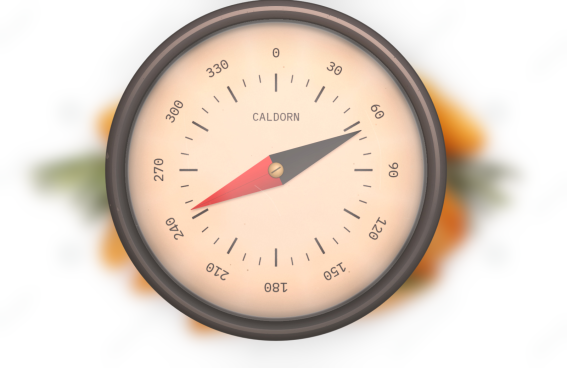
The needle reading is 245 °
